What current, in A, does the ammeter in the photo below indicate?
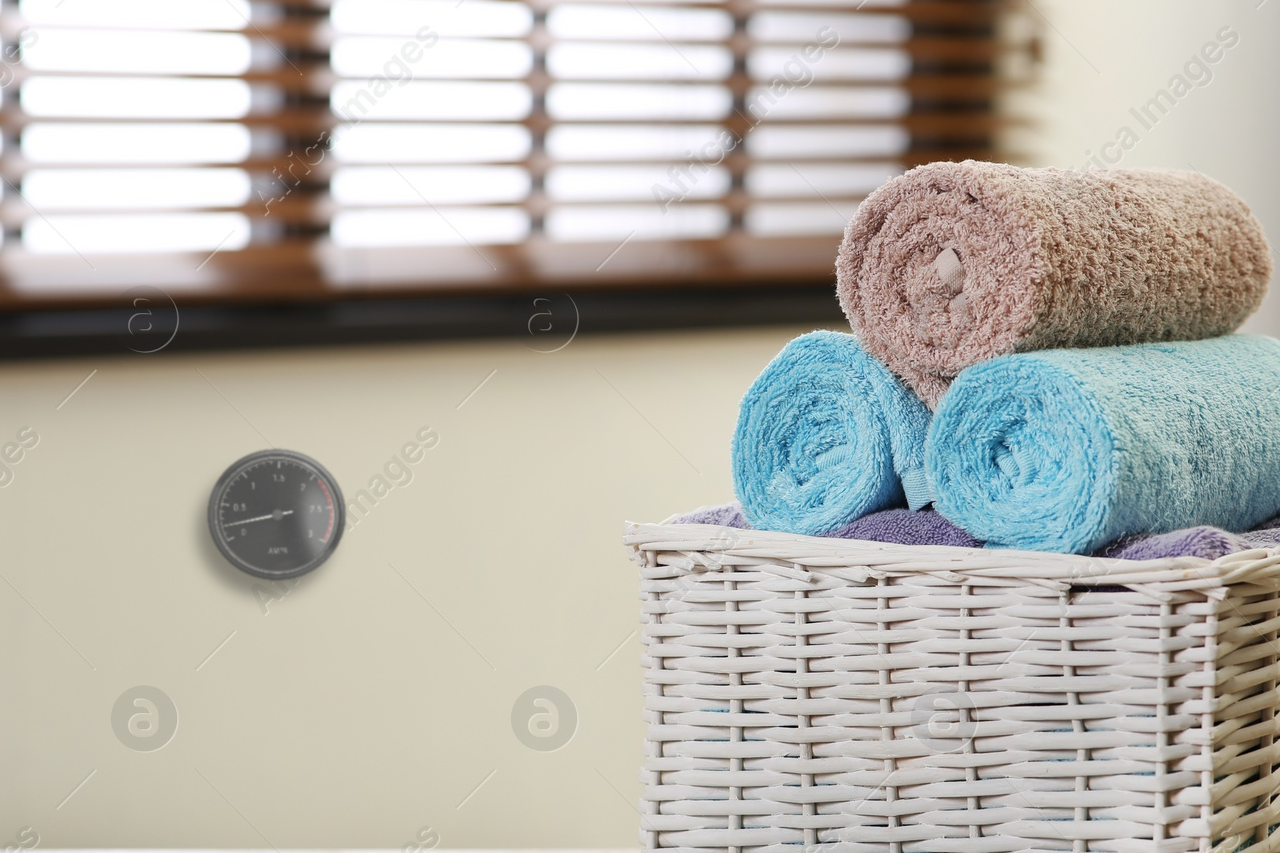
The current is 0.2 A
